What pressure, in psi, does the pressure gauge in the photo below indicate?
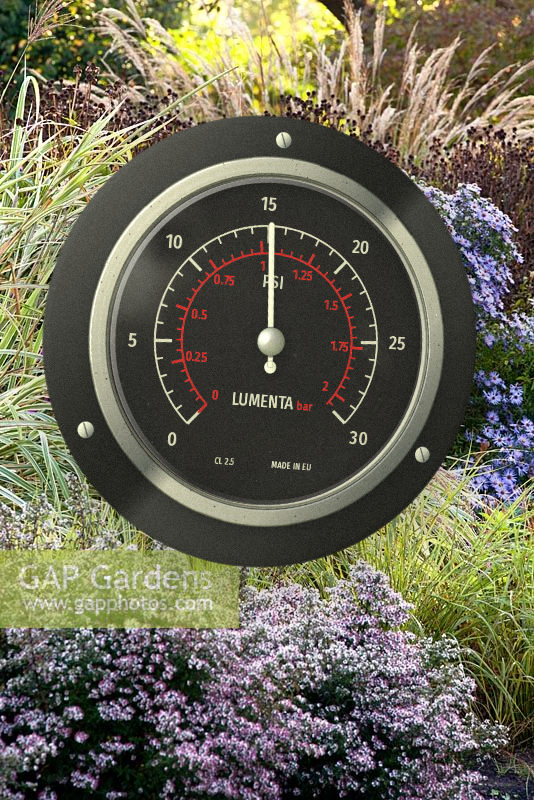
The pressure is 15 psi
